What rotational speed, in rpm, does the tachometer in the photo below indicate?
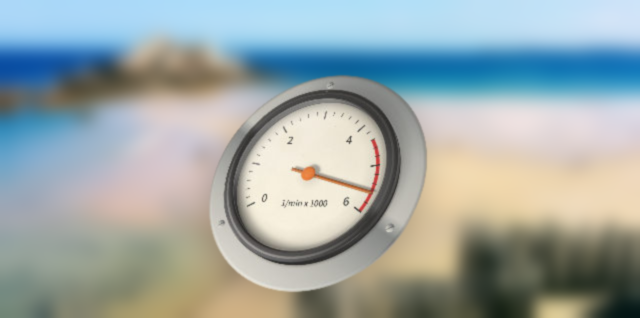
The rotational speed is 5600 rpm
